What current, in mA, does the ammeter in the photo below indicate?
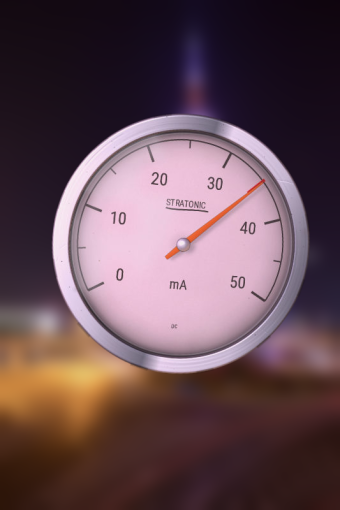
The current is 35 mA
